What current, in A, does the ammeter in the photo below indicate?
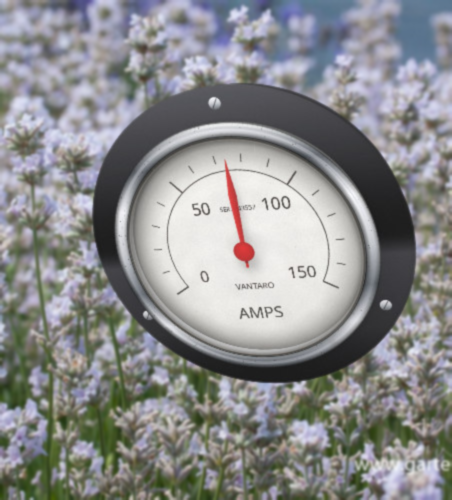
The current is 75 A
